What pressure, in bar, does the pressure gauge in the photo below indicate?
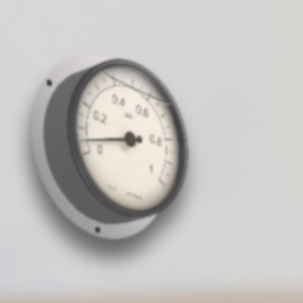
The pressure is 0.05 bar
